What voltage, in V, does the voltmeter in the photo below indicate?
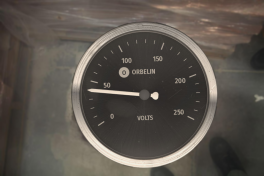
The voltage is 40 V
